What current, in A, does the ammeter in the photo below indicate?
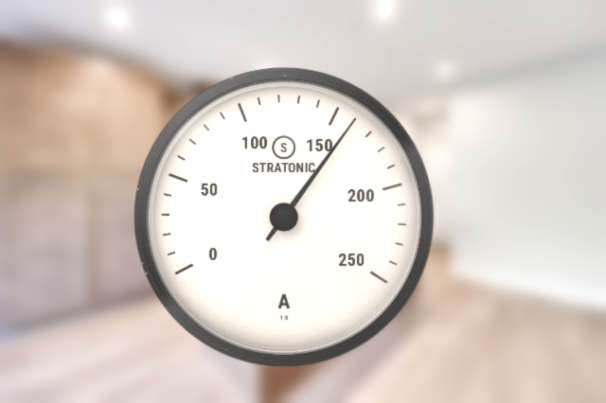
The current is 160 A
